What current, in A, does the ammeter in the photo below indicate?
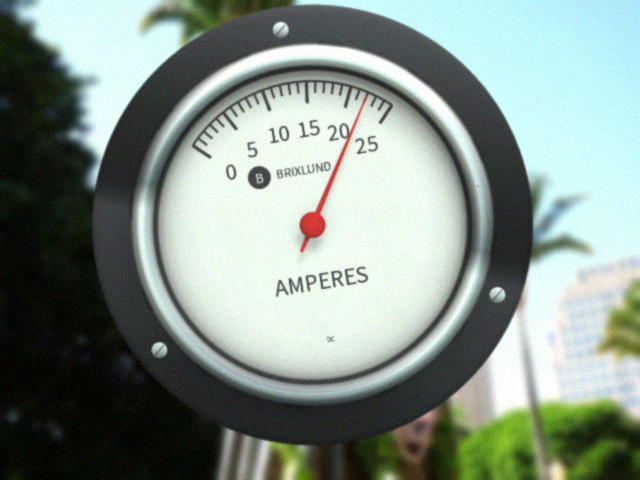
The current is 22 A
